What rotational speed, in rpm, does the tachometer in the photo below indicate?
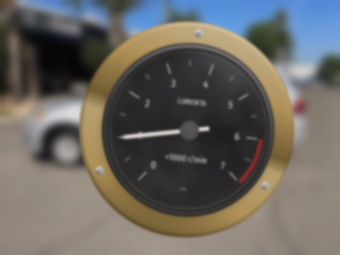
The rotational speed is 1000 rpm
